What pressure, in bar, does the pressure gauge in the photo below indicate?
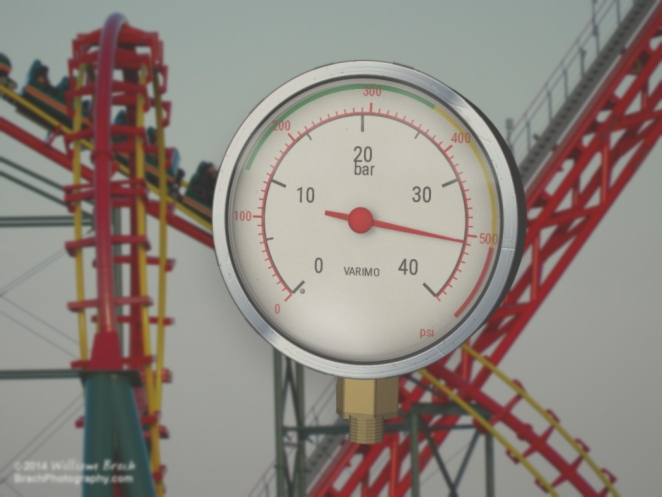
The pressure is 35 bar
